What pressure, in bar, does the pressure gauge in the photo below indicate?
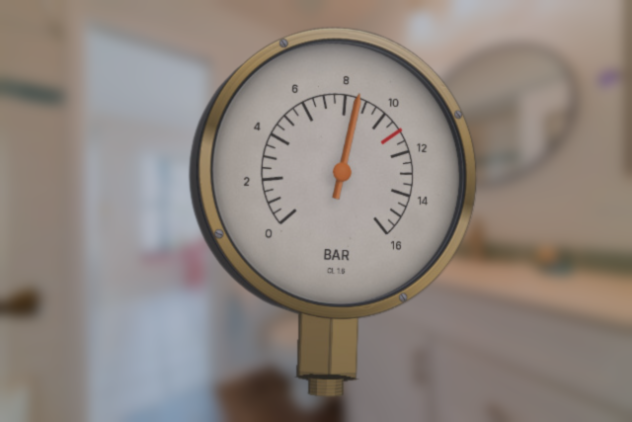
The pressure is 8.5 bar
